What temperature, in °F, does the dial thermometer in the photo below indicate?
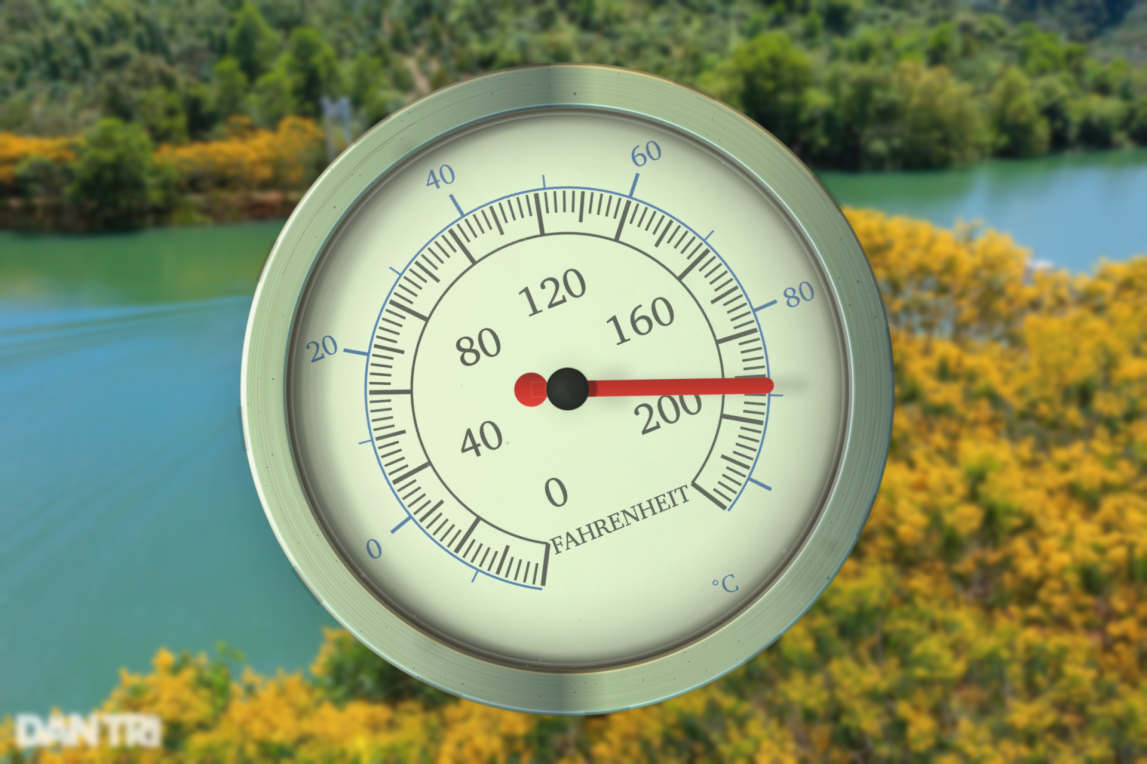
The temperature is 192 °F
